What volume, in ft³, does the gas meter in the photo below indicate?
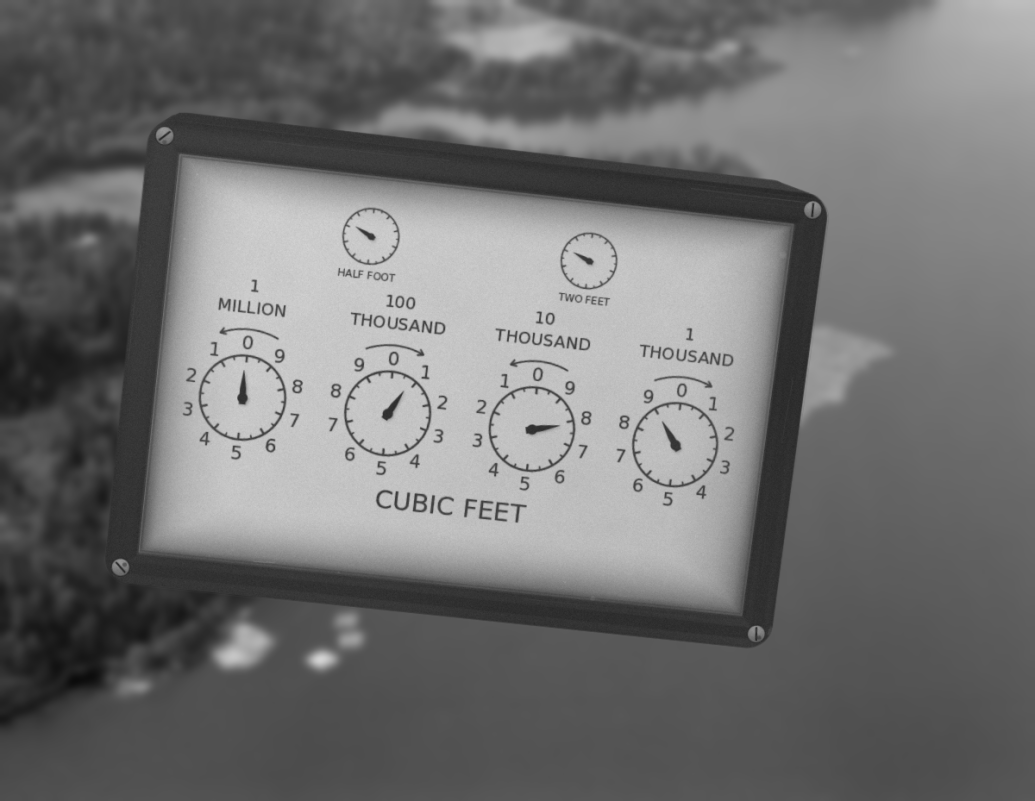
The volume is 7900 ft³
